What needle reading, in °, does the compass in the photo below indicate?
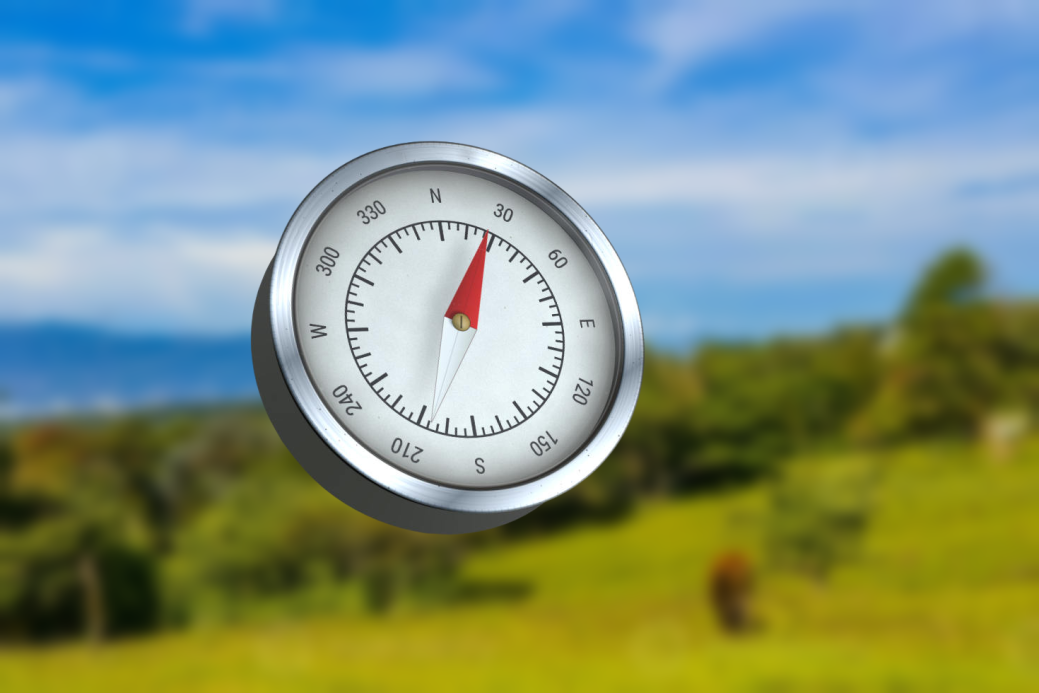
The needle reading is 25 °
